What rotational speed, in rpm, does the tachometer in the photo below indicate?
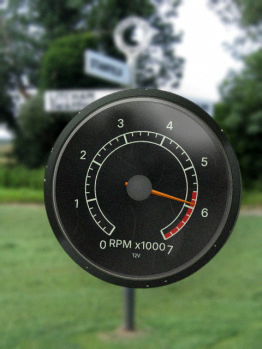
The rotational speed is 5900 rpm
